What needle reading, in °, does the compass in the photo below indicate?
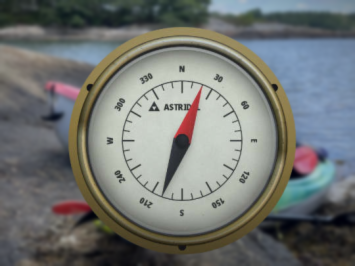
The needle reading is 20 °
